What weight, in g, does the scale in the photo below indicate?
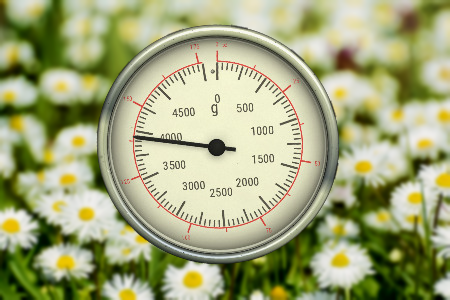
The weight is 3950 g
